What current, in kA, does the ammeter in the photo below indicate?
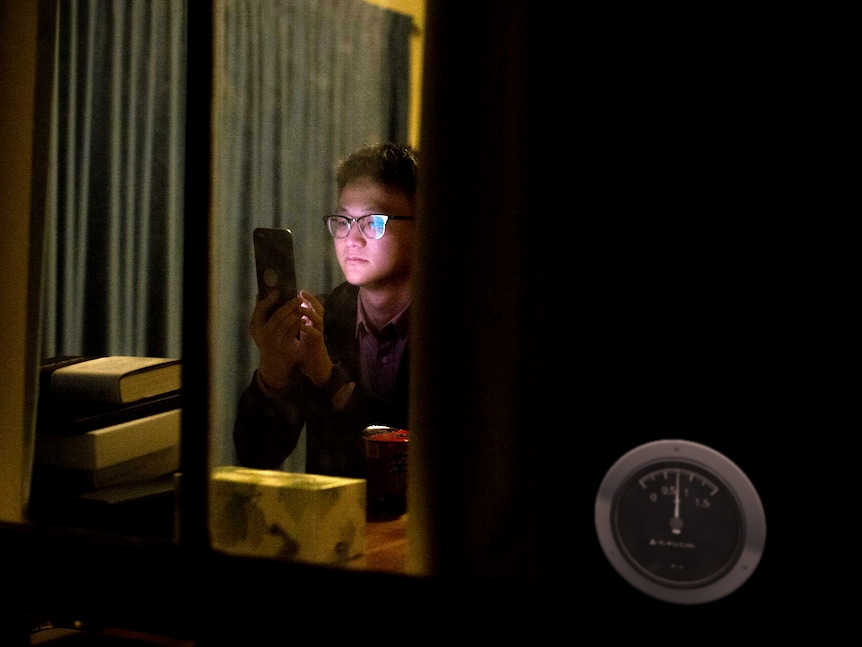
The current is 0.75 kA
